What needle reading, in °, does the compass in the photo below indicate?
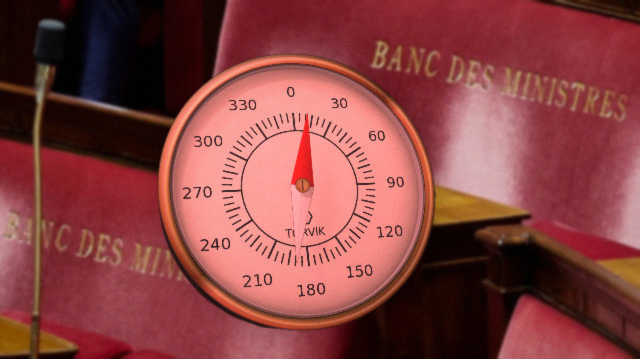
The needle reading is 10 °
